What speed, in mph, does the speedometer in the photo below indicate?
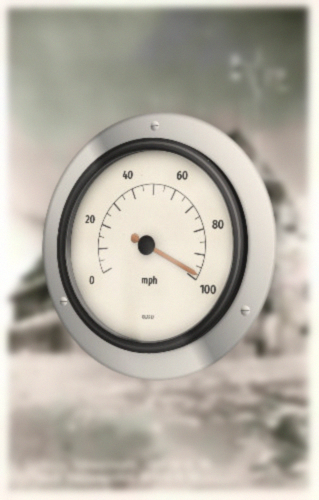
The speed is 97.5 mph
